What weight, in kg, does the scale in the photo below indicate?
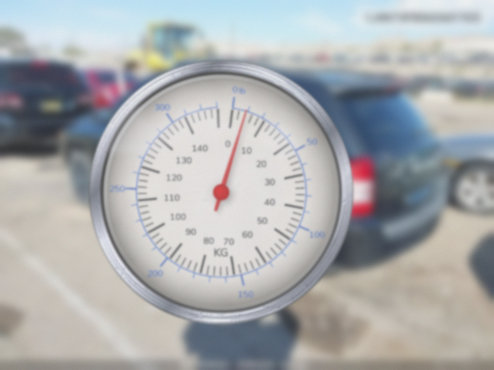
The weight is 4 kg
